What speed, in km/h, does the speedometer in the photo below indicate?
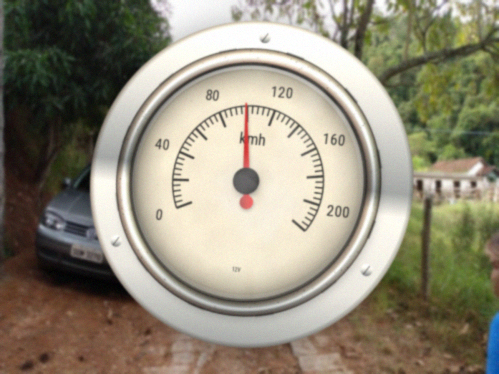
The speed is 100 km/h
